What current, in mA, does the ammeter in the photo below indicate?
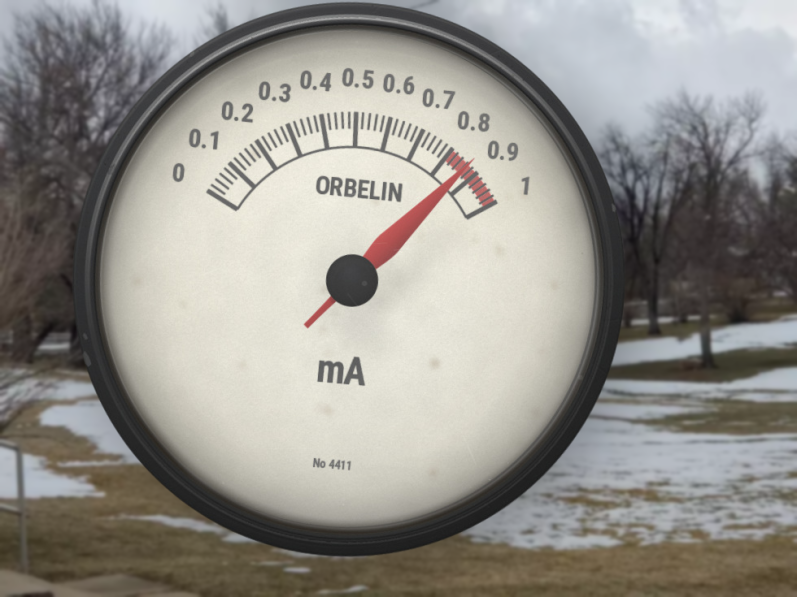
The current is 0.86 mA
